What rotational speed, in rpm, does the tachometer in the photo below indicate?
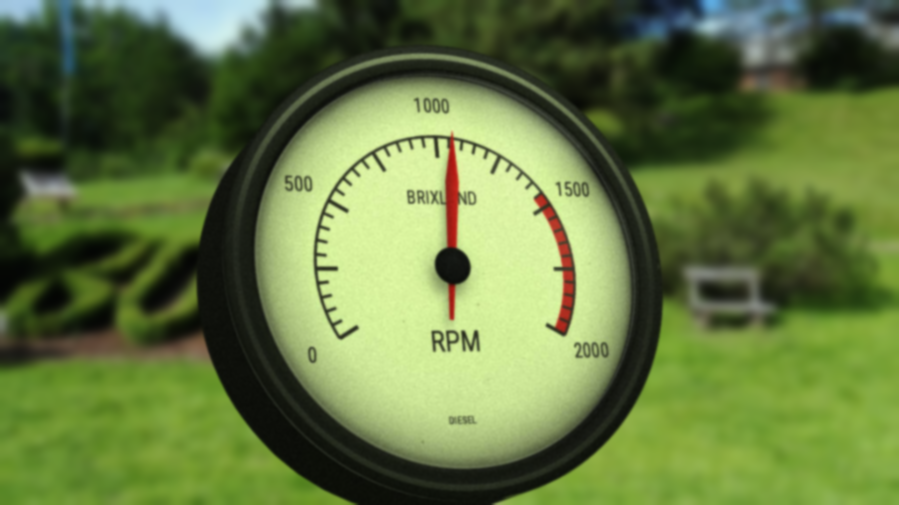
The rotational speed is 1050 rpm
